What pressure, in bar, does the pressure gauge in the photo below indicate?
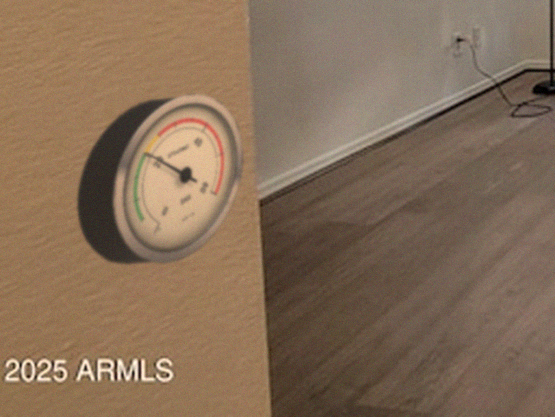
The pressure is 20 bar
